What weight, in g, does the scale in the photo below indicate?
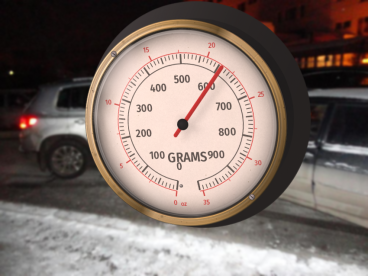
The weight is 610 g
